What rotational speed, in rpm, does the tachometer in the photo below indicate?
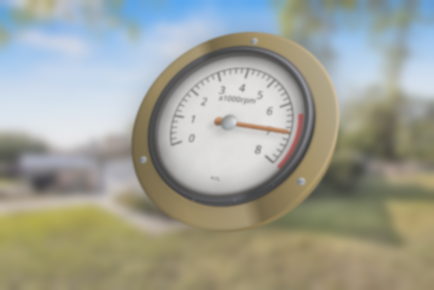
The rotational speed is 7000 rpm
